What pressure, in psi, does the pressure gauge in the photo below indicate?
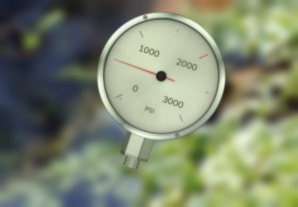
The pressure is 500 psi
